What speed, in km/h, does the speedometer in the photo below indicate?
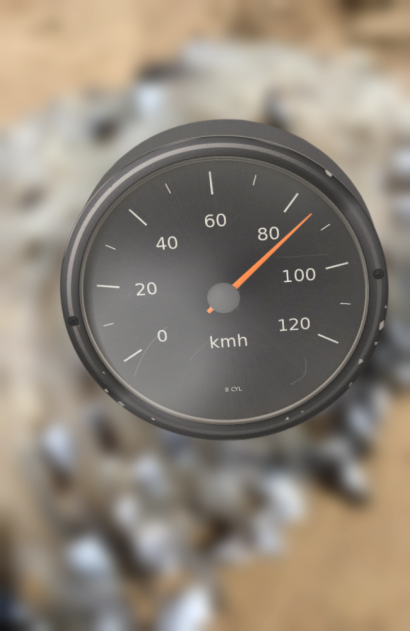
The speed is 85 km/h
